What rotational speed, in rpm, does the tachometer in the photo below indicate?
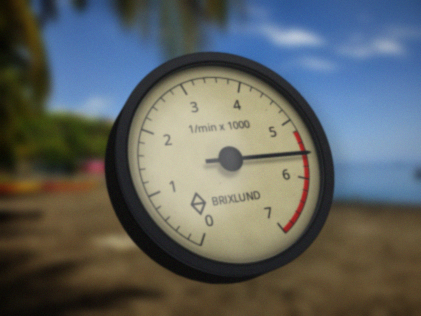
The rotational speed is 5600 rpm
